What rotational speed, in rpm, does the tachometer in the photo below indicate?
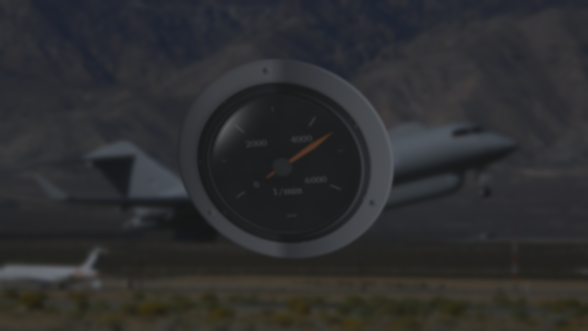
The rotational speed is 4500 rpm
